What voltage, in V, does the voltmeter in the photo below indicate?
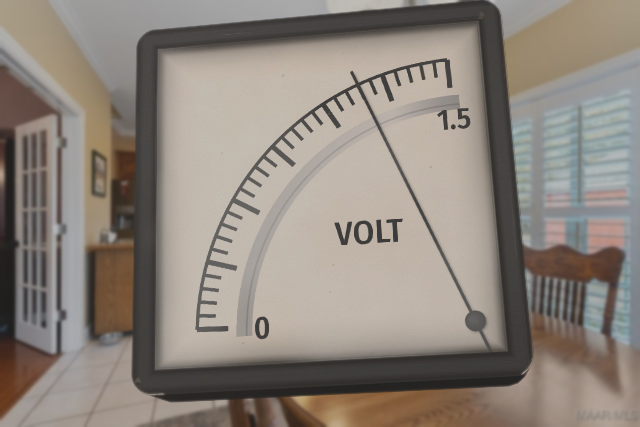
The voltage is 1.15 V
